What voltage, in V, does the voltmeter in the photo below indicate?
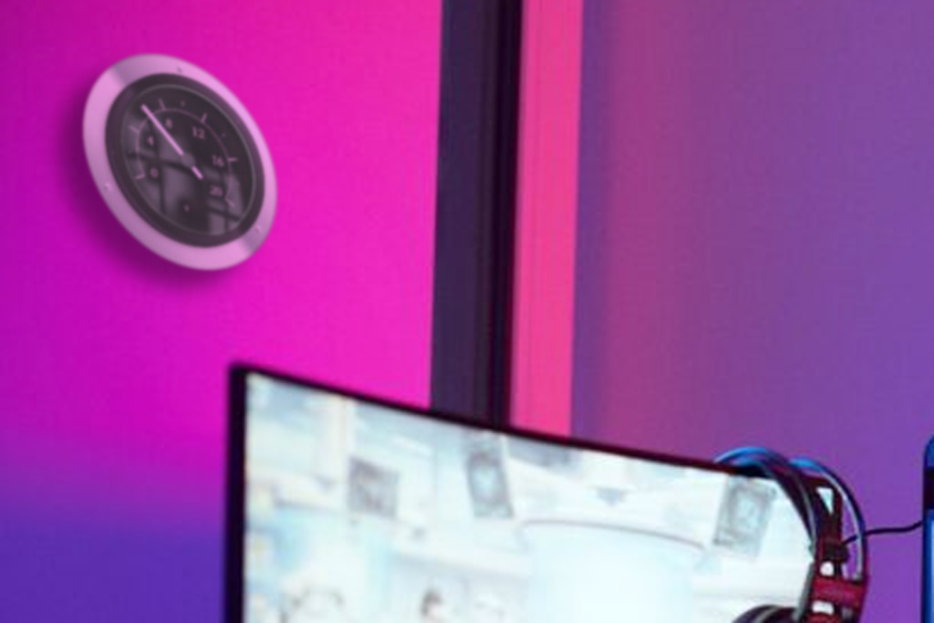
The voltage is 6 V
